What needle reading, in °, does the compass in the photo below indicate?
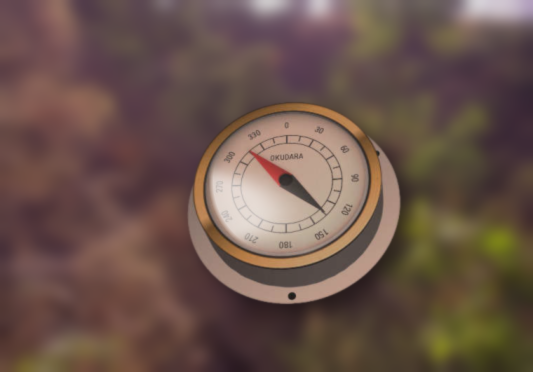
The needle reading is 315 °
